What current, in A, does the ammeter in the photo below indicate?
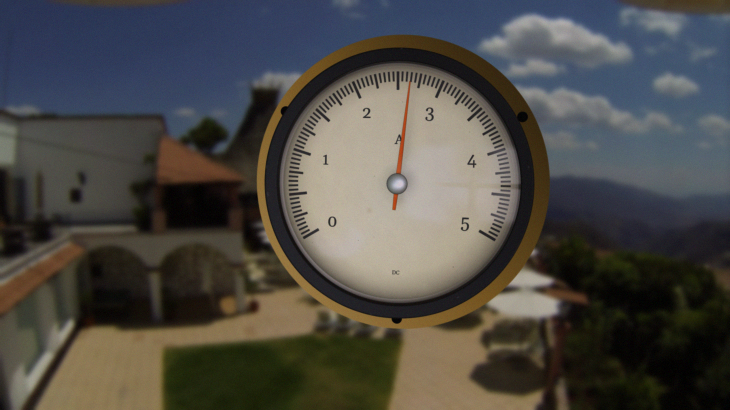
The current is 2.65 A
